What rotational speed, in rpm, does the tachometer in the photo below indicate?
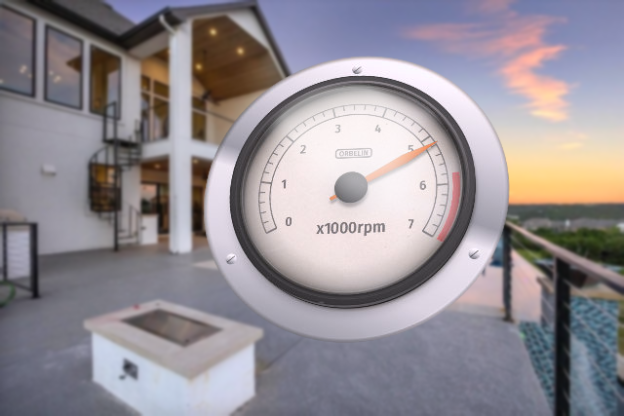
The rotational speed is 5200 rpm
